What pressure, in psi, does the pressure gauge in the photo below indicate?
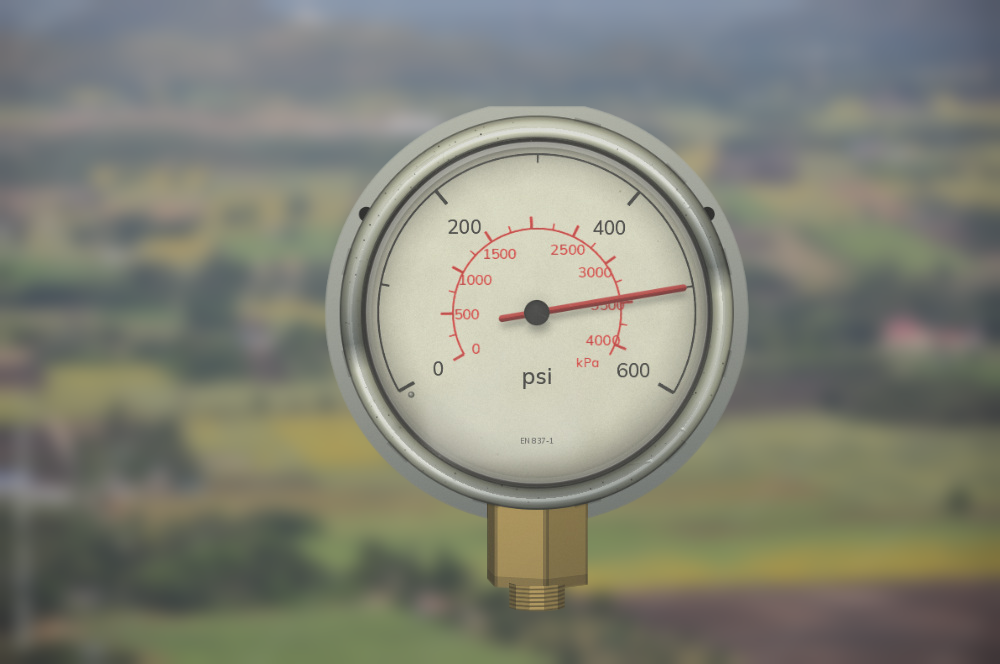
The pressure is 500 psi
